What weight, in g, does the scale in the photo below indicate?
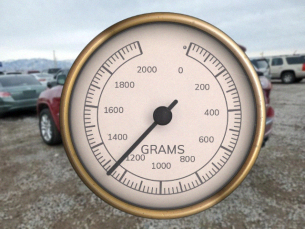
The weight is 1260 g
